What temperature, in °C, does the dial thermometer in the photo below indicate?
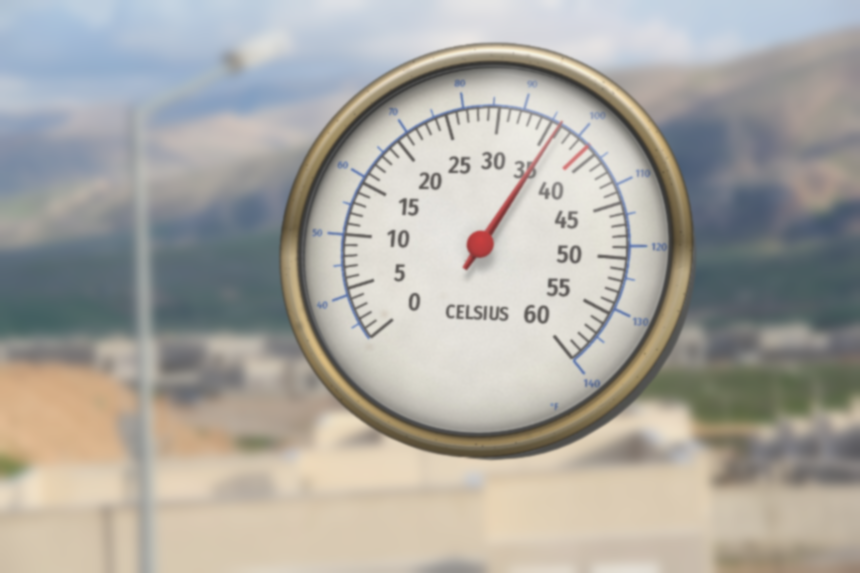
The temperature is 36 °C
